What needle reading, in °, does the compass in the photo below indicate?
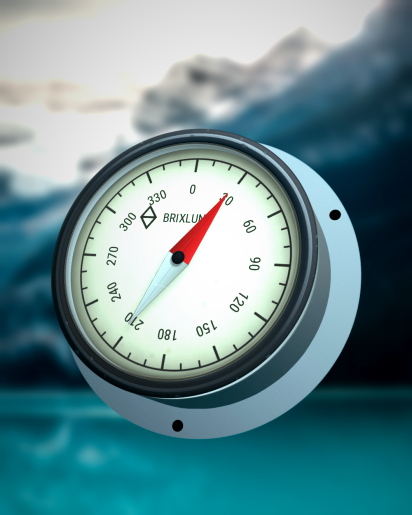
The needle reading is 30 °
